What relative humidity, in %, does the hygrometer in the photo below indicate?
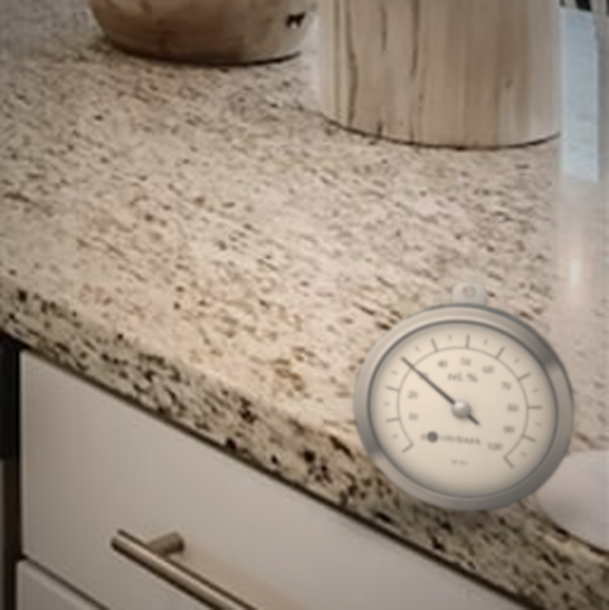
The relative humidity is 30 %
